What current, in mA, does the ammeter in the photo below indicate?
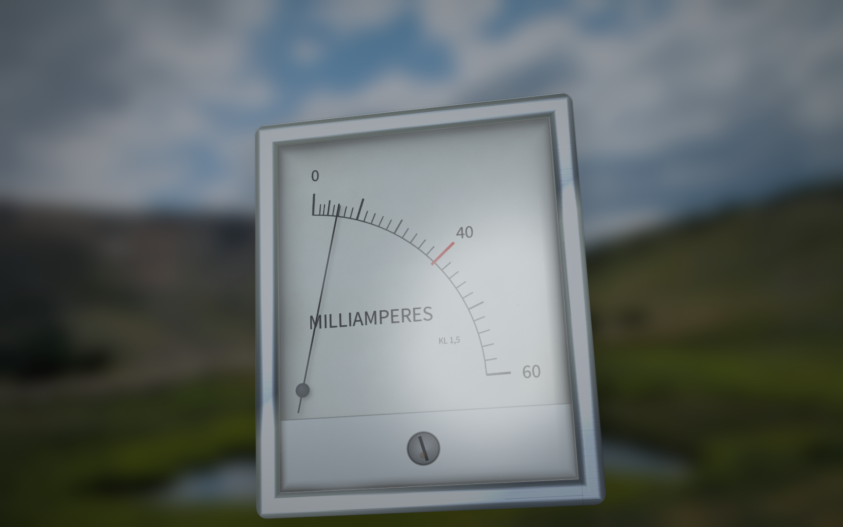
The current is 14 mA
